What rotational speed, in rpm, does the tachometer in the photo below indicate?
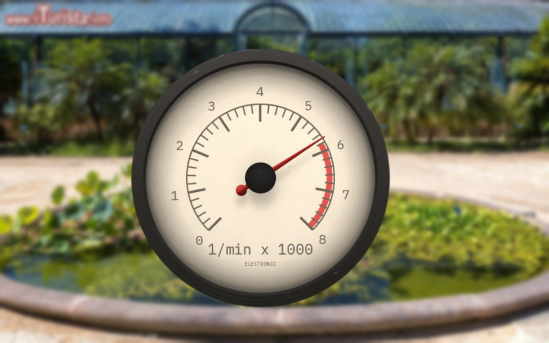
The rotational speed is 5700 rpm
